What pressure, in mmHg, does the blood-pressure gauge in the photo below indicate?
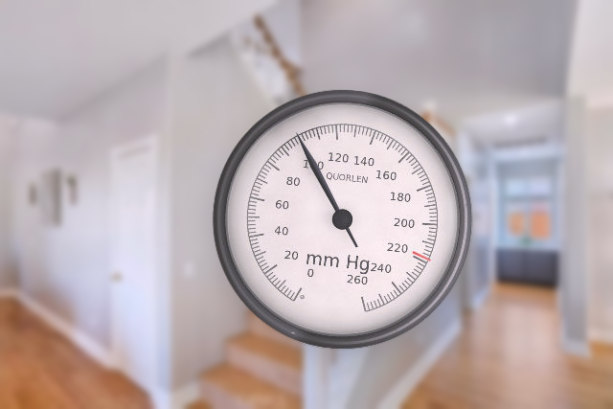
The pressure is 100 mmHg
